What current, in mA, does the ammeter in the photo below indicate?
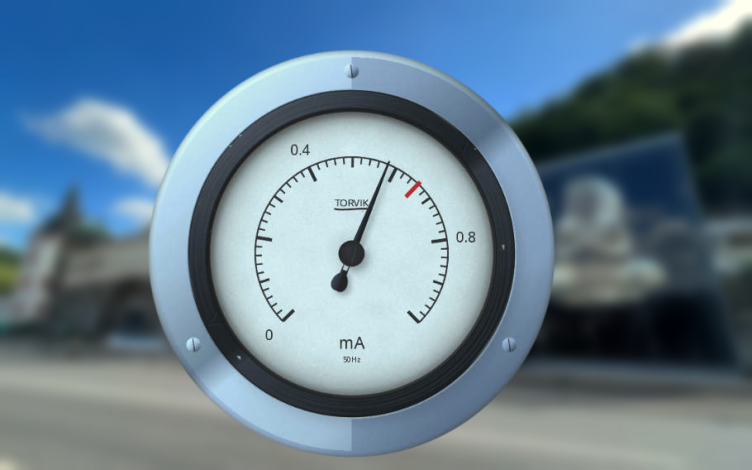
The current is 0.58 mA
